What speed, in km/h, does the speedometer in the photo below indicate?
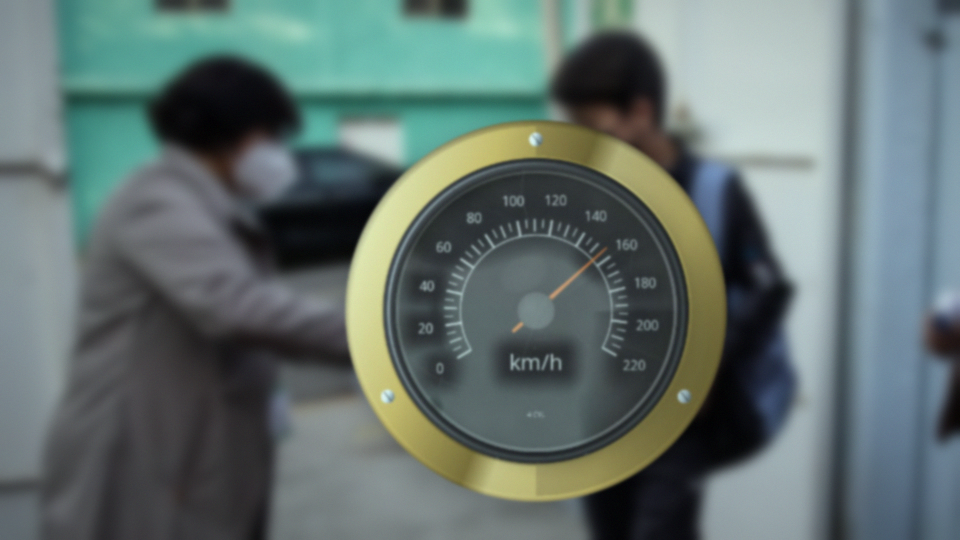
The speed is 155 km/h
